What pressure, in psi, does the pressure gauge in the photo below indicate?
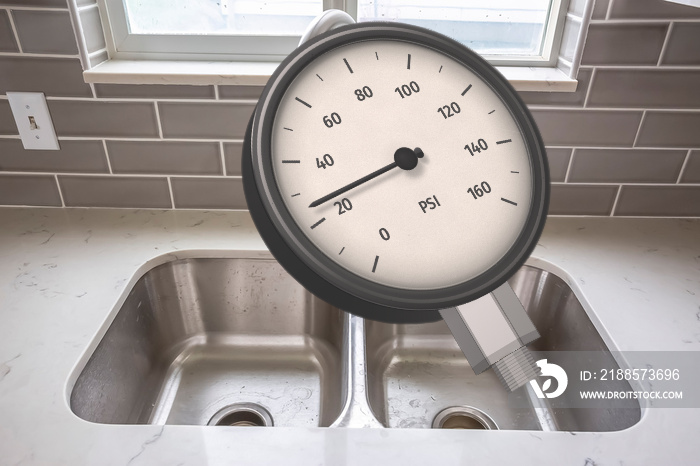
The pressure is 25 psi
